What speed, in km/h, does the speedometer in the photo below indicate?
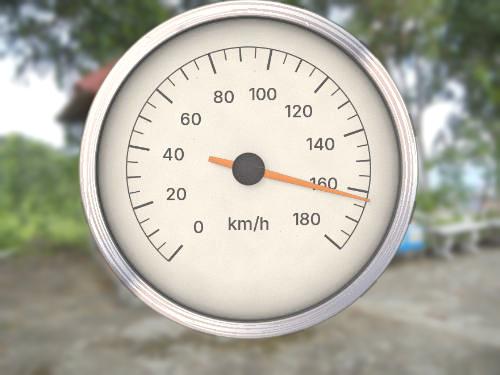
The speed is 162.5 km/h
